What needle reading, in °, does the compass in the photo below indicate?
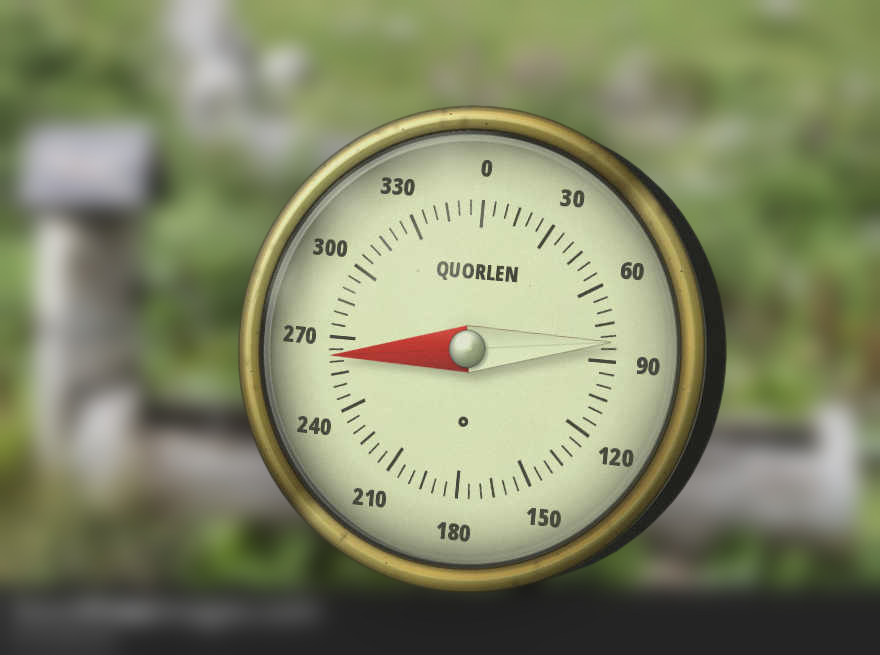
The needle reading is 262.5 °
